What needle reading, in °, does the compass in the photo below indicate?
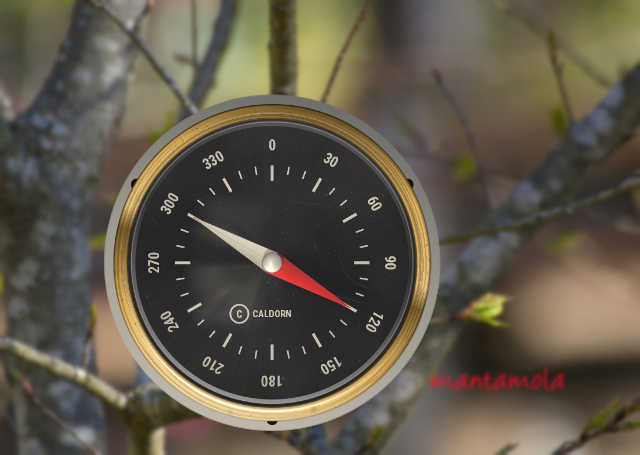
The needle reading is 120 °
